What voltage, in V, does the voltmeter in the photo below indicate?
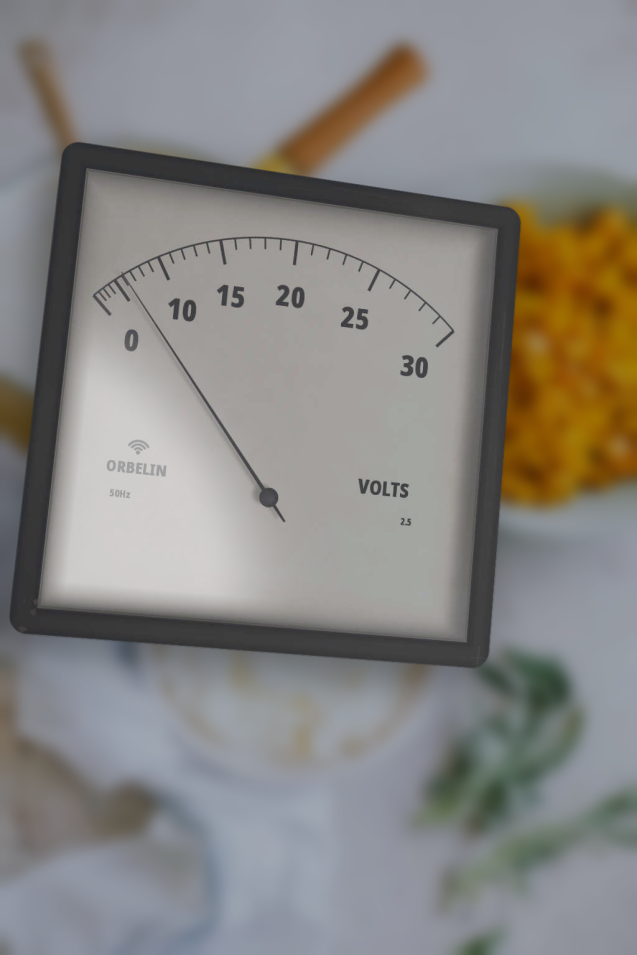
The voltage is 6 V
